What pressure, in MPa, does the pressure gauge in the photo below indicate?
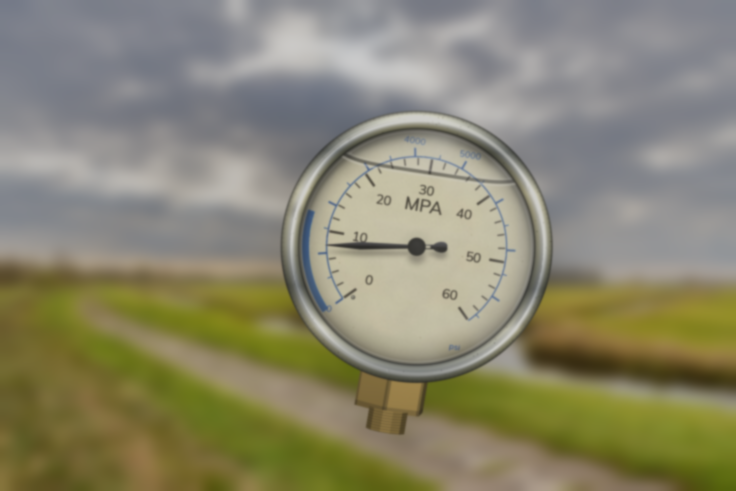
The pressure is 8 MPa
